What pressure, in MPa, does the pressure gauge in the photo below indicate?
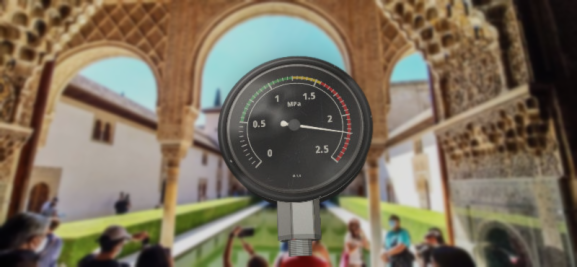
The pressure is 2.2 MPa
